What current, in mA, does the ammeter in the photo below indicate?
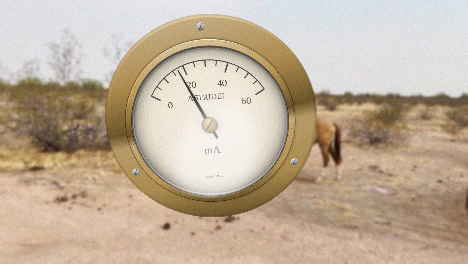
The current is 17.5 mA
